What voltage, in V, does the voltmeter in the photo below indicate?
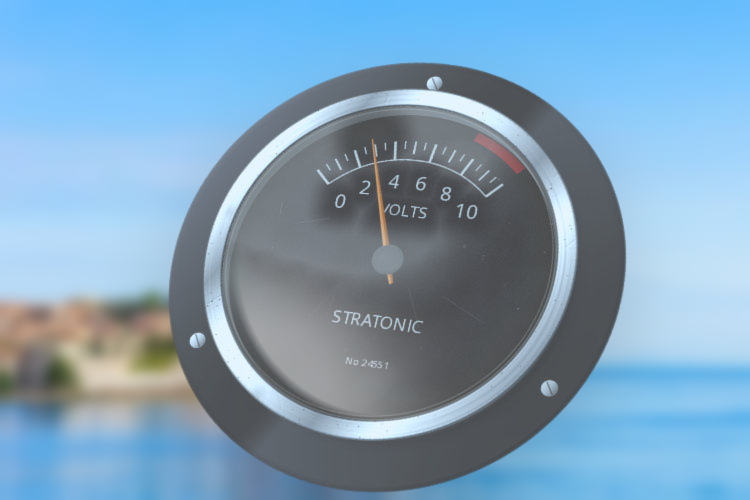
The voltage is 3 V
